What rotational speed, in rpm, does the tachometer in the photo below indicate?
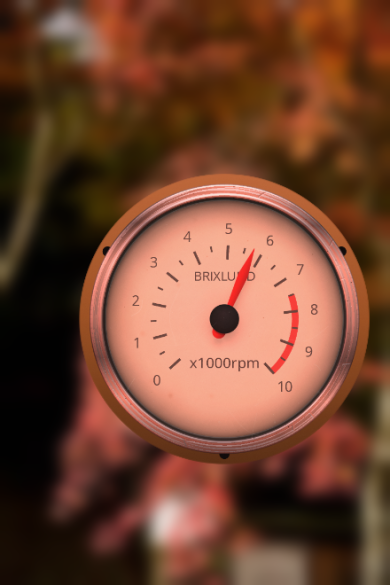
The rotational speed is 5750 rpm
